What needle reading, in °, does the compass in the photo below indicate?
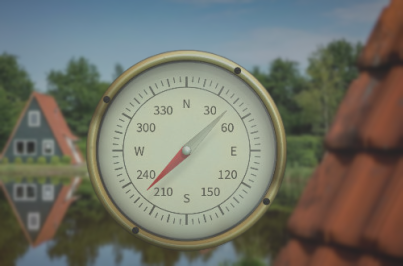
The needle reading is 225 °
